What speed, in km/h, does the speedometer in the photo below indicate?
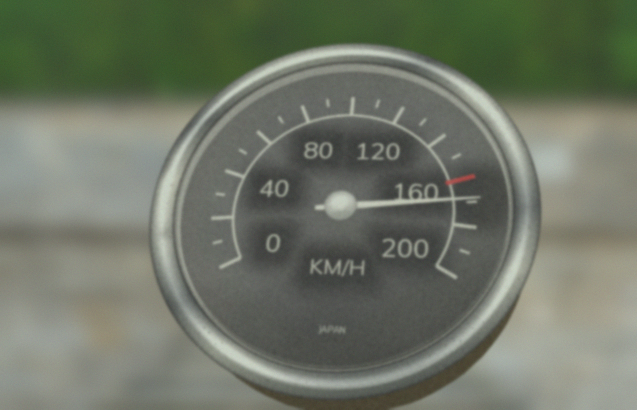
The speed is 170 km/h
